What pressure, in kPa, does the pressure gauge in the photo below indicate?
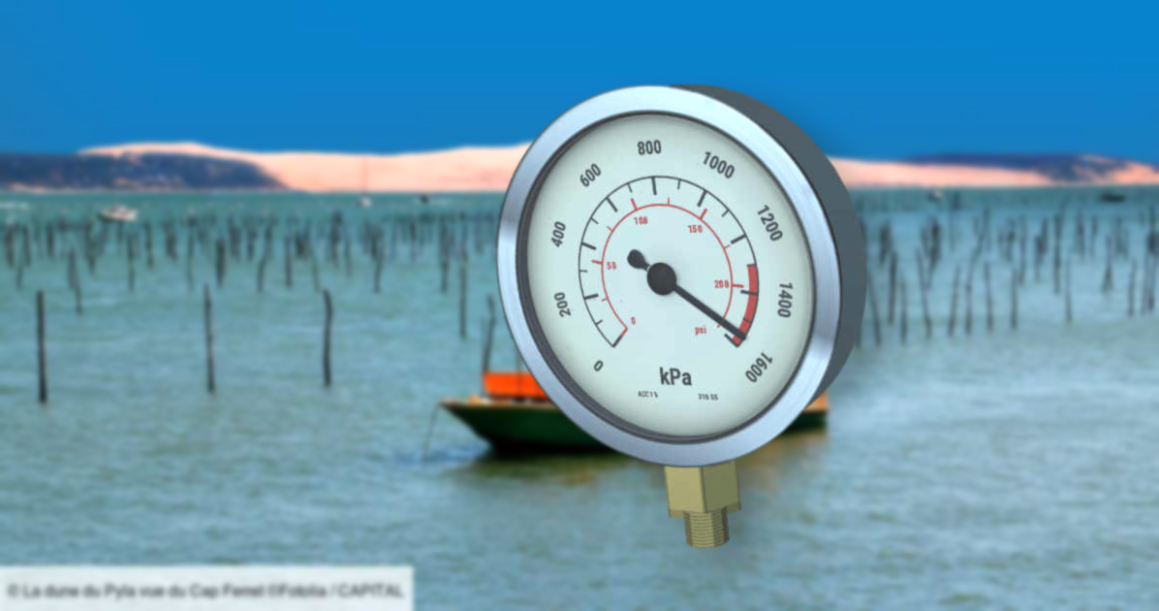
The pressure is 1550 kPa
